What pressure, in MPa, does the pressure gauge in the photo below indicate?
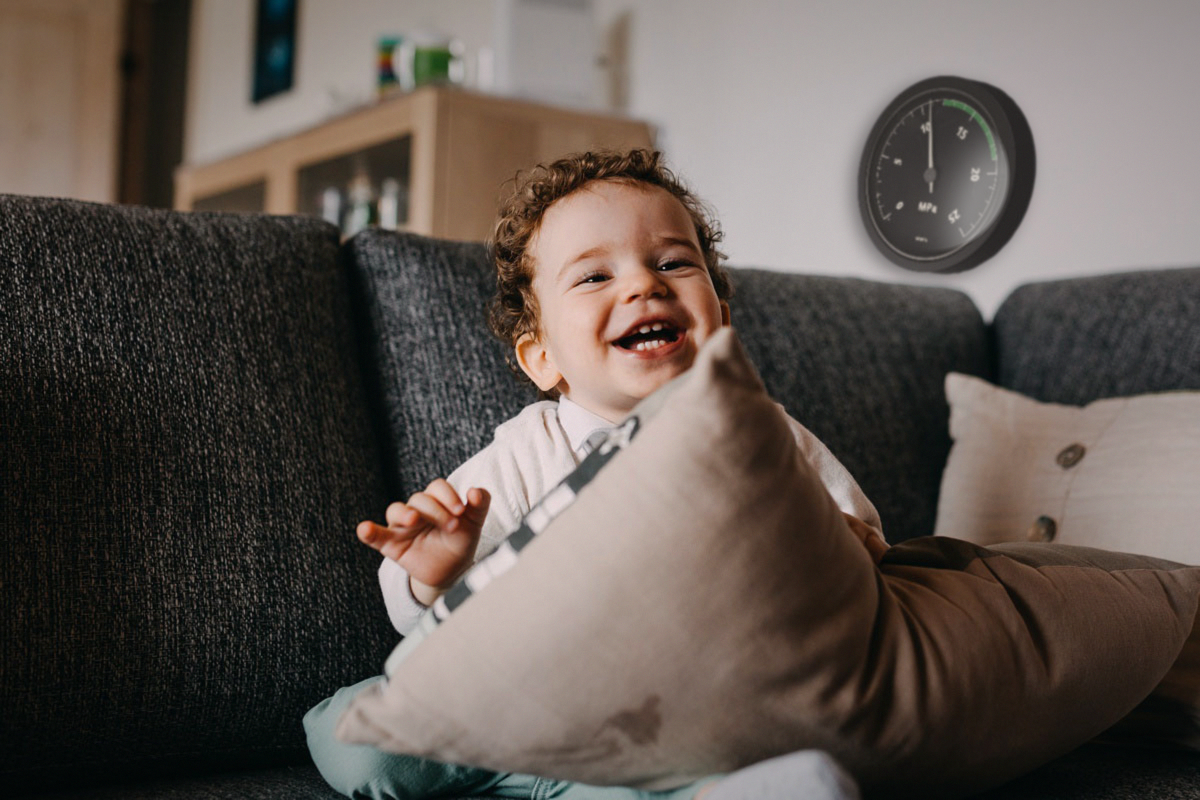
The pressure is 11 MPa
